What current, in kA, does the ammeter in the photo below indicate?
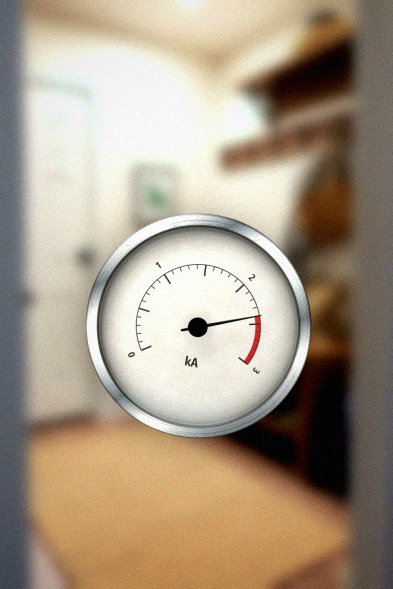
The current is 2.4 kA
